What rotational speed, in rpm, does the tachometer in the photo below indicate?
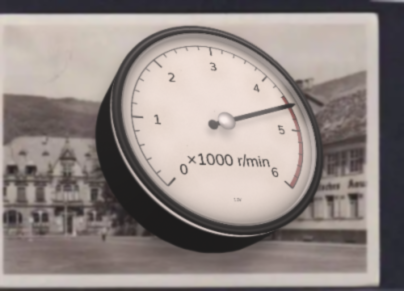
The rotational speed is 4600 rpm
